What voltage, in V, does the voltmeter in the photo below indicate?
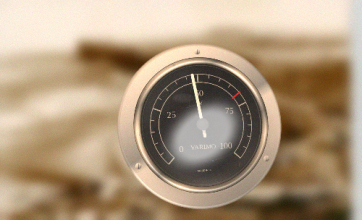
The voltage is 47.5 V
